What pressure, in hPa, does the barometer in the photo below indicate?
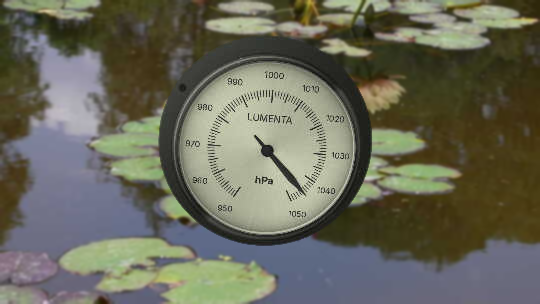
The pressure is 1045 hPa
